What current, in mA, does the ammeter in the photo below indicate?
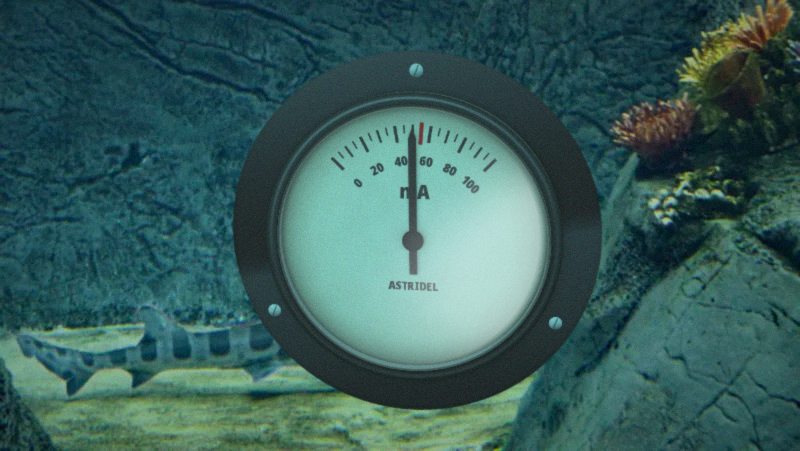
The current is 50 mA
